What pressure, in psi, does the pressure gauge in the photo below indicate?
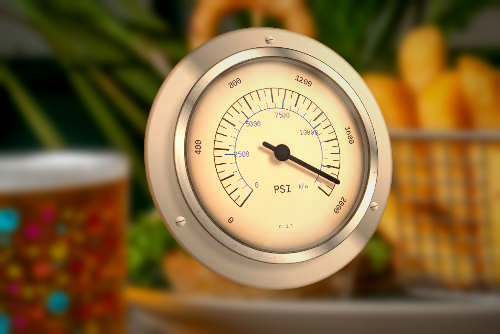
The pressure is 1900 psi
